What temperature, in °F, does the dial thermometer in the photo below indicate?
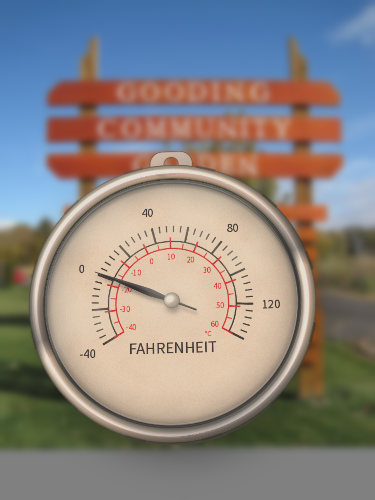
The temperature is 0 °F
